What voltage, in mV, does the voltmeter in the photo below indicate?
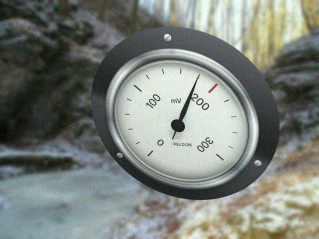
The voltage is 180 mV
